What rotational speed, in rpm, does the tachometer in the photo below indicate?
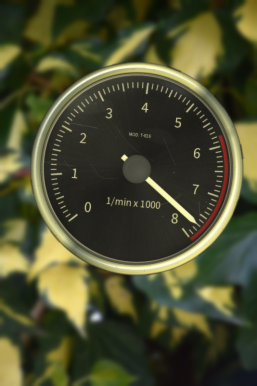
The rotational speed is 7700 rpm
